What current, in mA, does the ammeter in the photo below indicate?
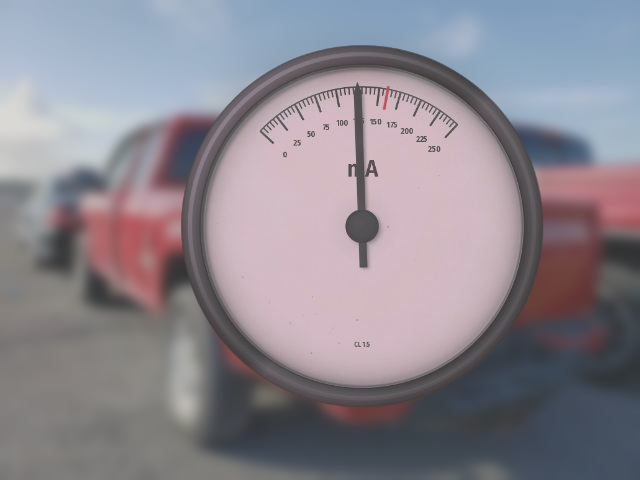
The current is 125 mA
